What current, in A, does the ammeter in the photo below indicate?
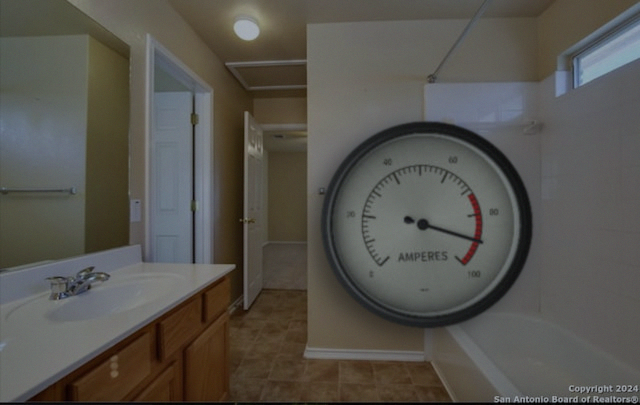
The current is 90 A
